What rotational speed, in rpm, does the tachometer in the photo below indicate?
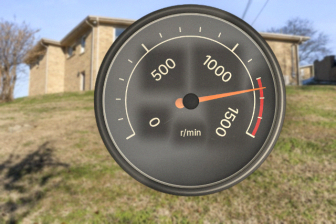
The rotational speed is 1250 rpm
